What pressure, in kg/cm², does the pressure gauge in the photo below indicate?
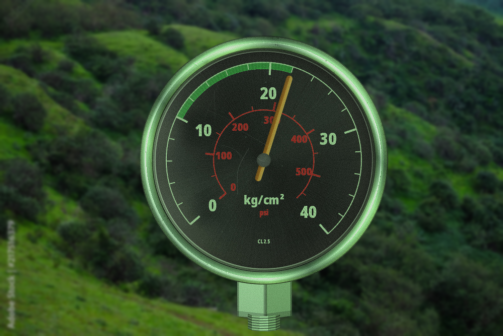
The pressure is 22 kg/cm²
